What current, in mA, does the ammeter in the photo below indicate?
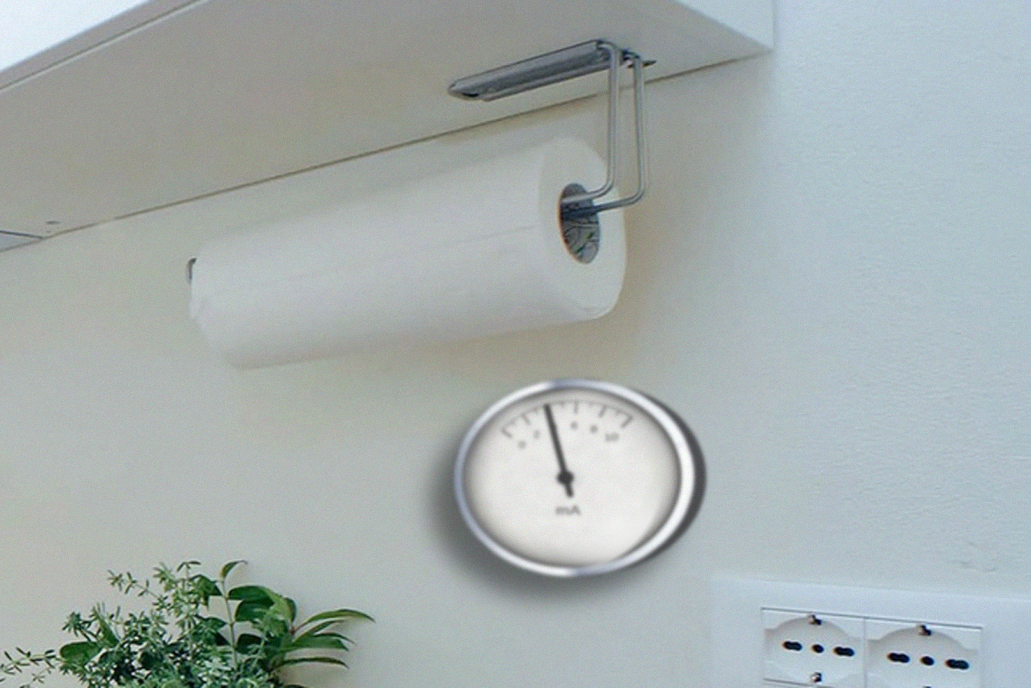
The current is 4 mA
